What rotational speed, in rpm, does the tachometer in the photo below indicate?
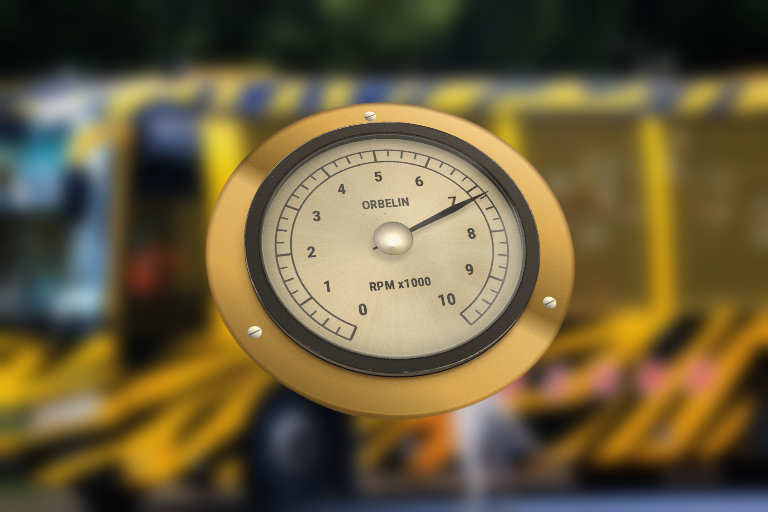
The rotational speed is 7250 rpm
